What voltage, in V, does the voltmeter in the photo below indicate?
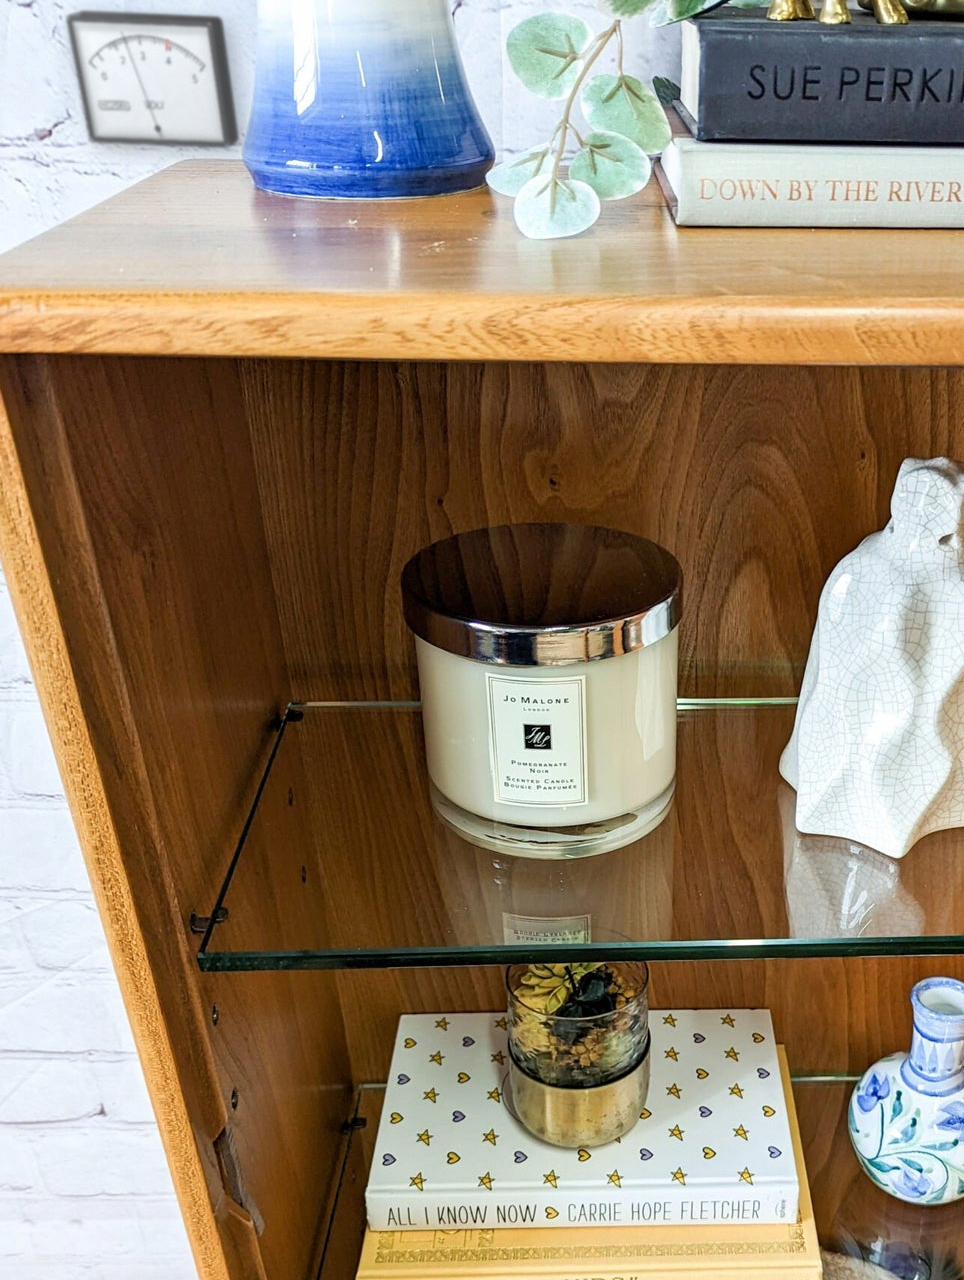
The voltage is 2.5 V
